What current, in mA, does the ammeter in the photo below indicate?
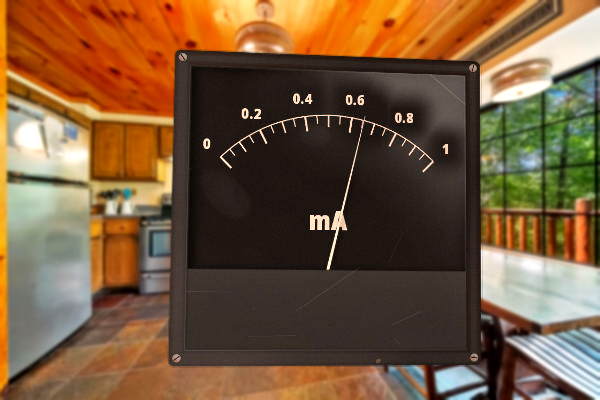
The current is 0.65 mA
